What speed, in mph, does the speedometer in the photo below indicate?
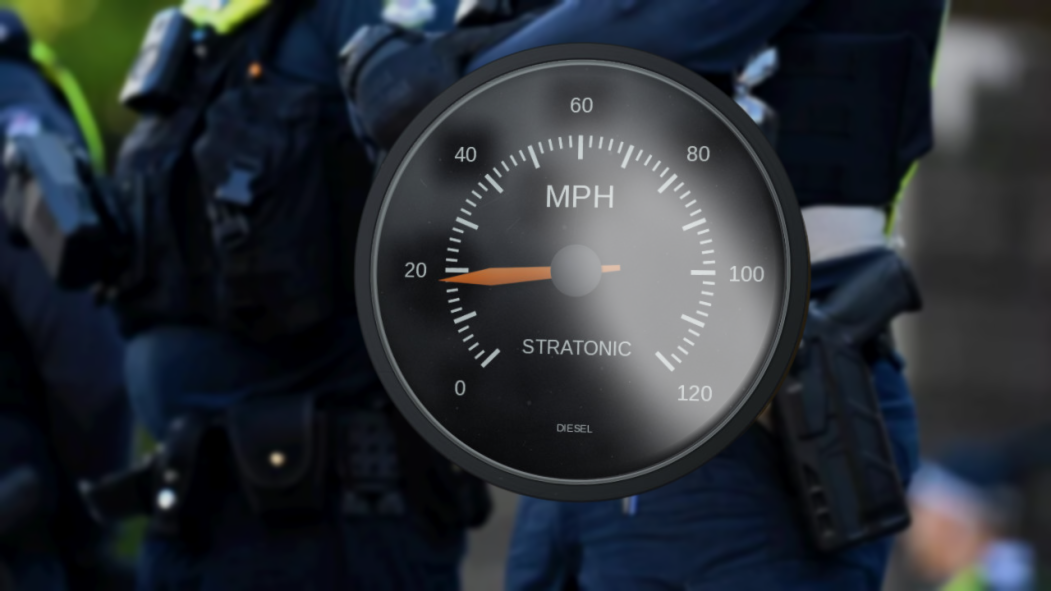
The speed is 18 mph
